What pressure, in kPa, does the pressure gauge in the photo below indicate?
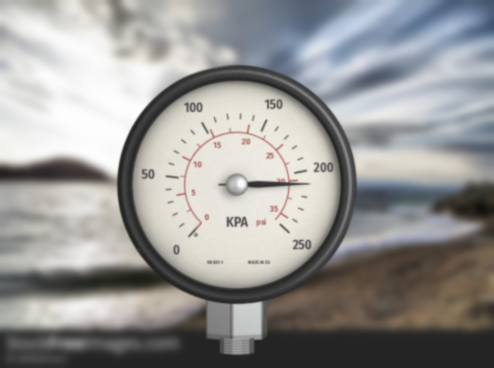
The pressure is 210 kPa
